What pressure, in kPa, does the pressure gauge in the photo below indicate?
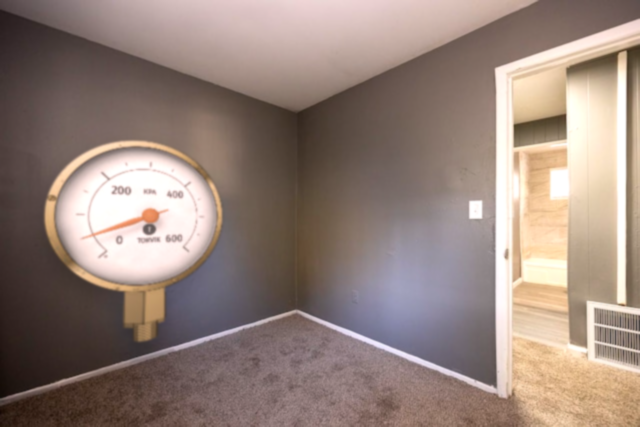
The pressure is 50 kPa
